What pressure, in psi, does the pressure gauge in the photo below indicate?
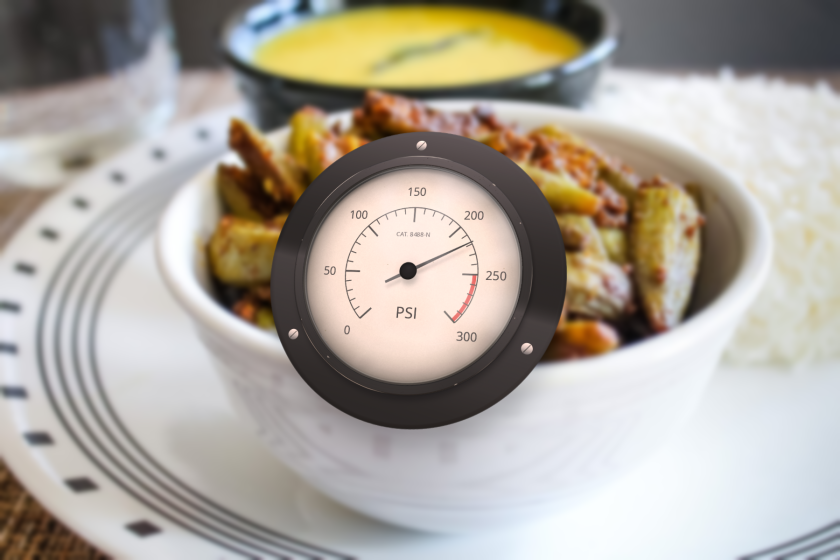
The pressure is 220 psi
